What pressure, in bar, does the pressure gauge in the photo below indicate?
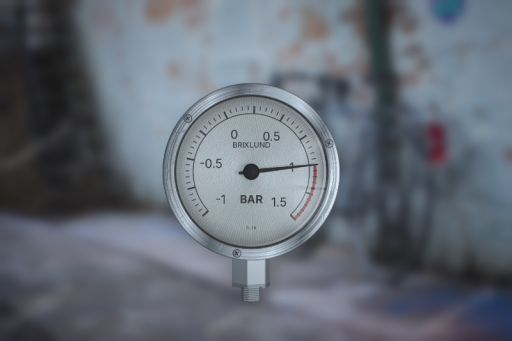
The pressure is 1 bar
